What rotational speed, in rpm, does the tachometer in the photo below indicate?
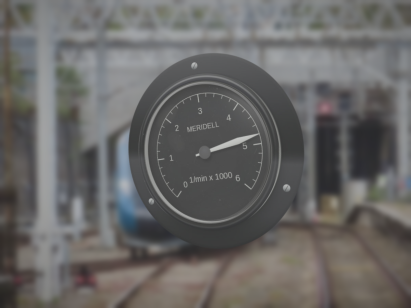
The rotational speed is 4800 rpm
